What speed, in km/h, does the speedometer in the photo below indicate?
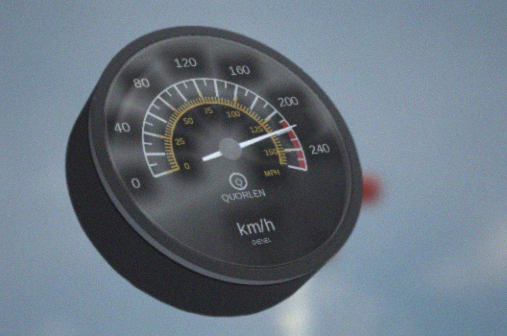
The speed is 220 km/h
